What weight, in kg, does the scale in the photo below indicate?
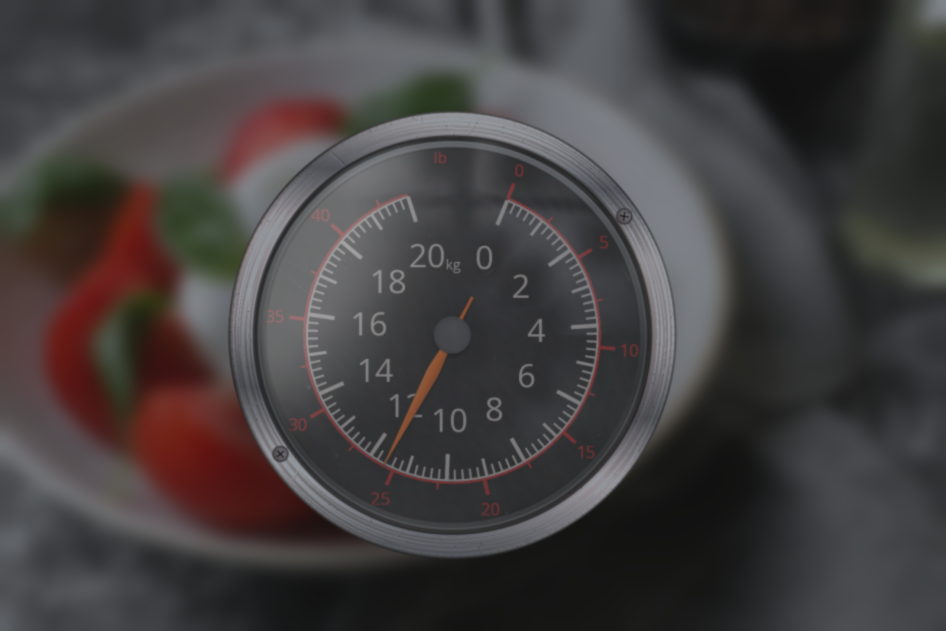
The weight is 11.6 kg
